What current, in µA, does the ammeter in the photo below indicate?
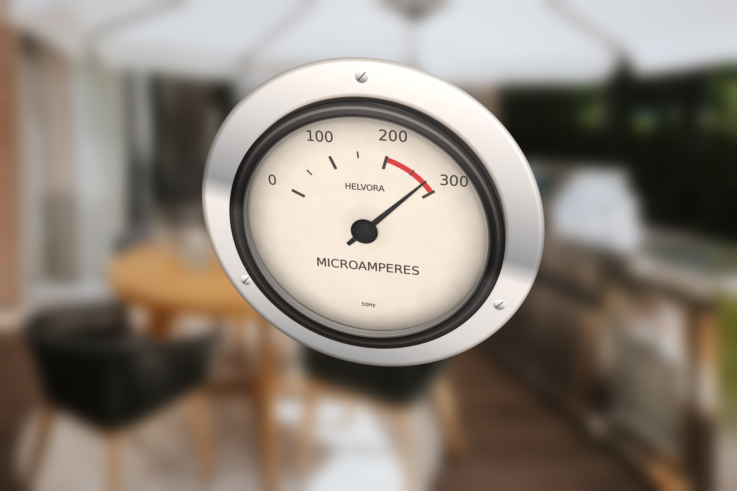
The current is 275 µA
